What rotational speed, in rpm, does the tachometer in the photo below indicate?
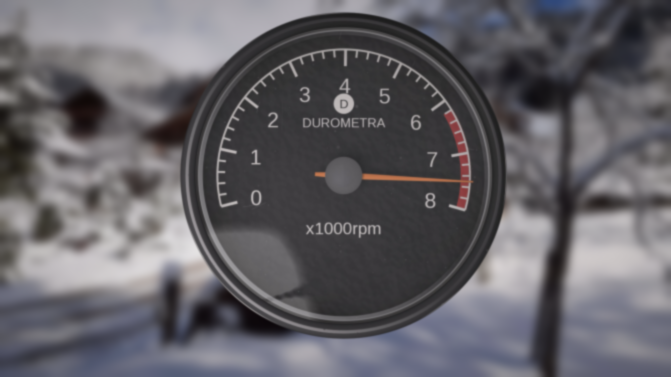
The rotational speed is 7500 rpm
